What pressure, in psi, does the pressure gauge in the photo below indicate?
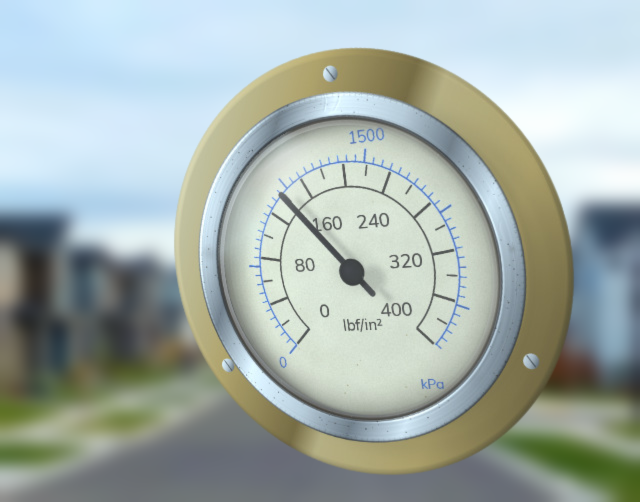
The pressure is 140 psi
